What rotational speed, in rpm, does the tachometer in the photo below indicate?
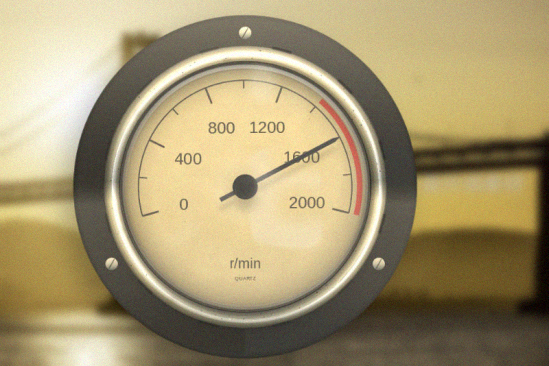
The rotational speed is 1600 rpm
